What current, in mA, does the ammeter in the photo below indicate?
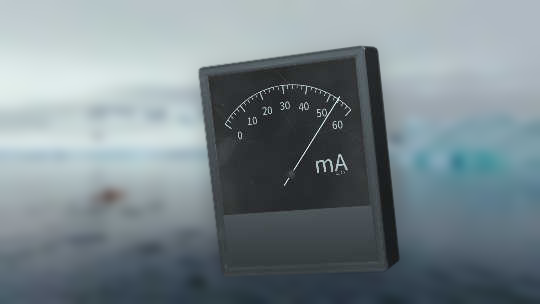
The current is 54 mA
